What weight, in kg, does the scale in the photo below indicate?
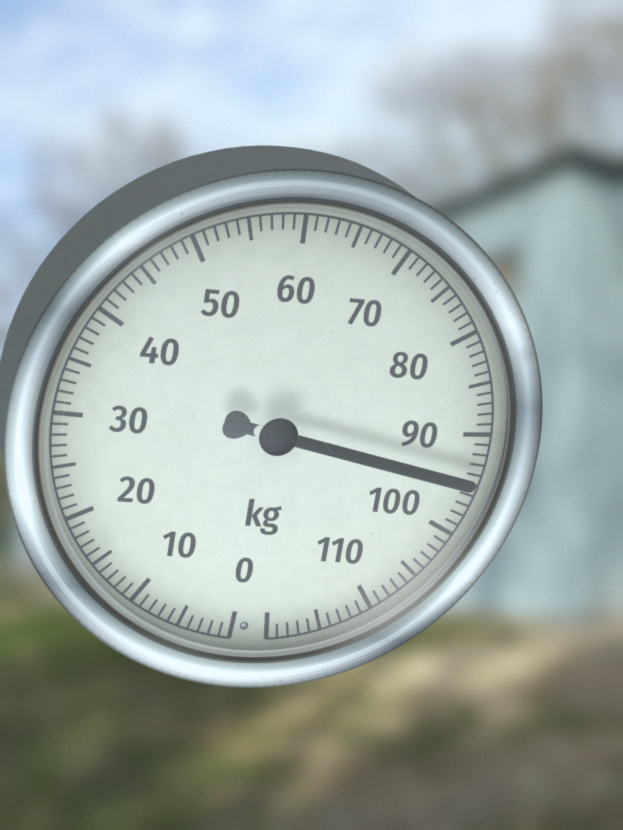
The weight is 95 kg
